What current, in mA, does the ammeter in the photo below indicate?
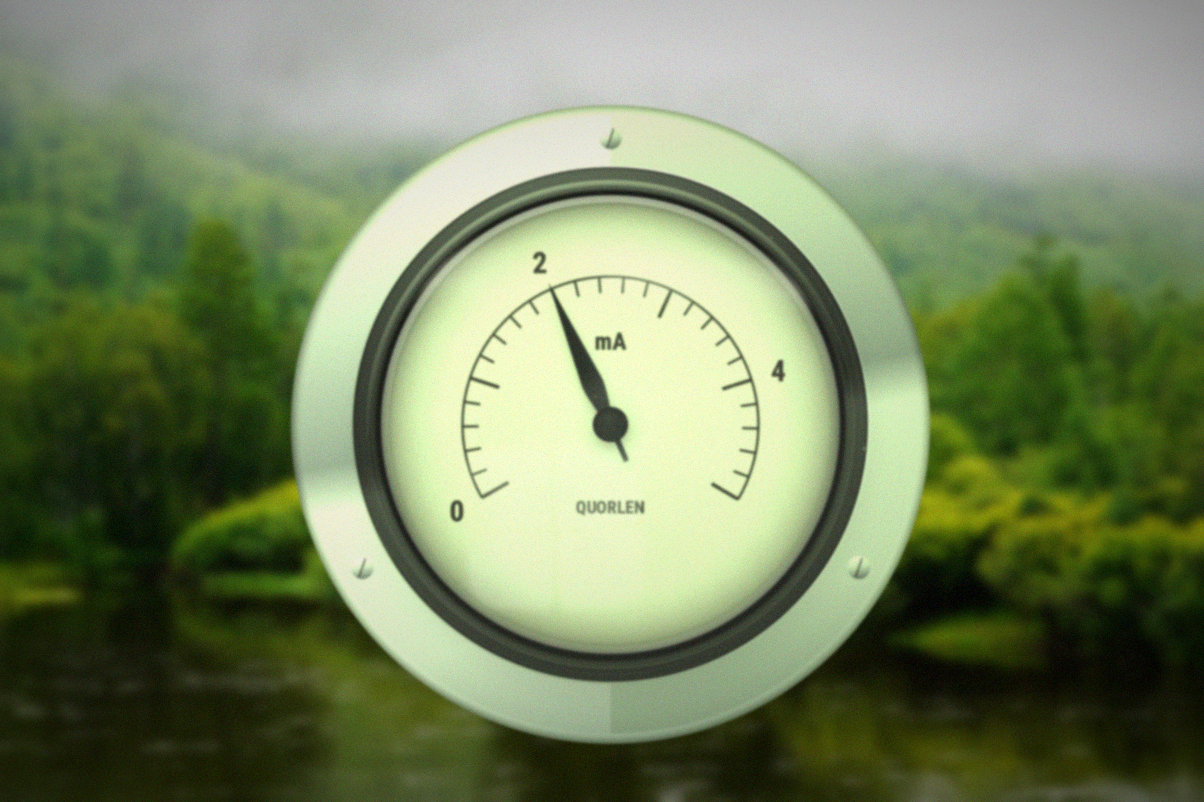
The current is 2 mA
